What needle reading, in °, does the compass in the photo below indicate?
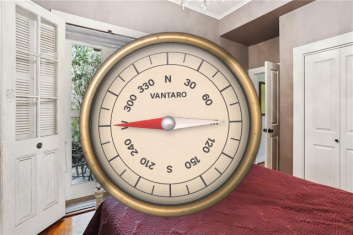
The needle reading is 270 °
